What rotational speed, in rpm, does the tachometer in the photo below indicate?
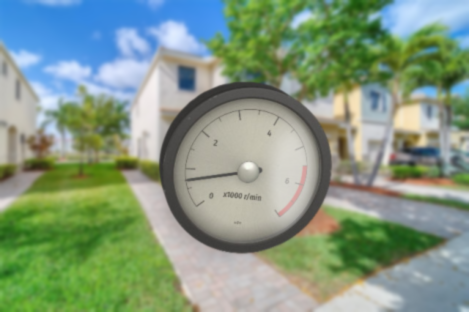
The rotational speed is 750 rpm
